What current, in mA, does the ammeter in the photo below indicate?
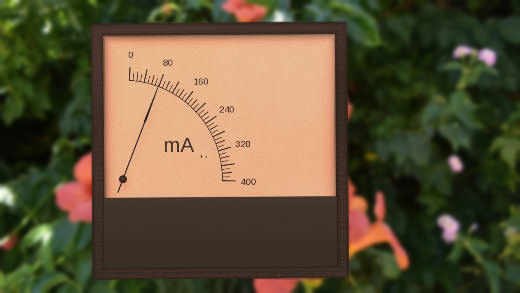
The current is 80 mA
